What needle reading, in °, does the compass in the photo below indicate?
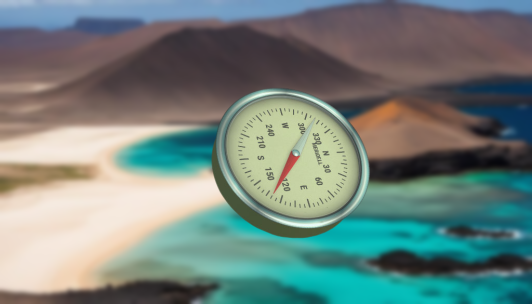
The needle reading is 130 °
